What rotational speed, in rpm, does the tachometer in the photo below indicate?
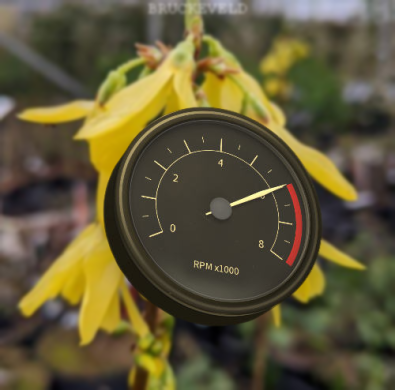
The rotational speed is 6000 rpm
